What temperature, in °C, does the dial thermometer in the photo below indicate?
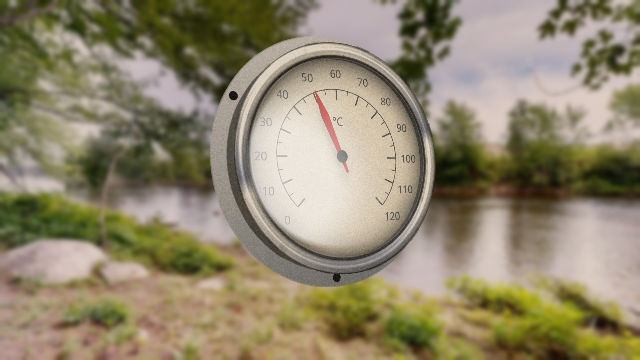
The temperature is 50 °C
